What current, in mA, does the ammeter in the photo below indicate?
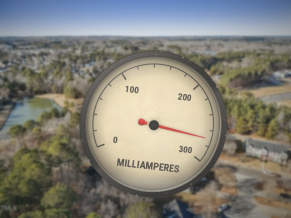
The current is 270 mA
